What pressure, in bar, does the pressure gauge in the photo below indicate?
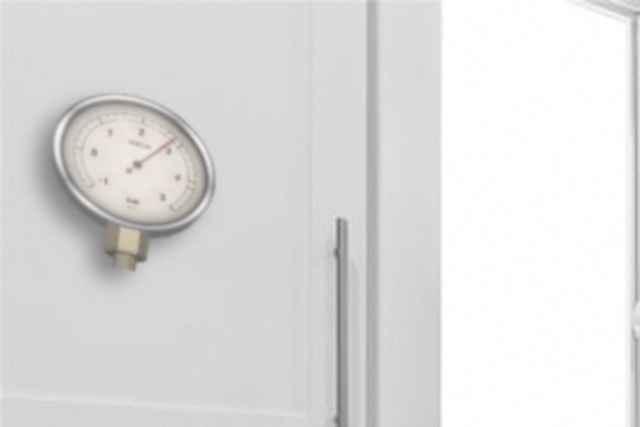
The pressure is 2.8 bar
